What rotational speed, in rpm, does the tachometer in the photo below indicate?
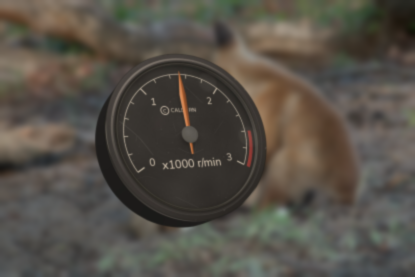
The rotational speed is 1500 rpm
